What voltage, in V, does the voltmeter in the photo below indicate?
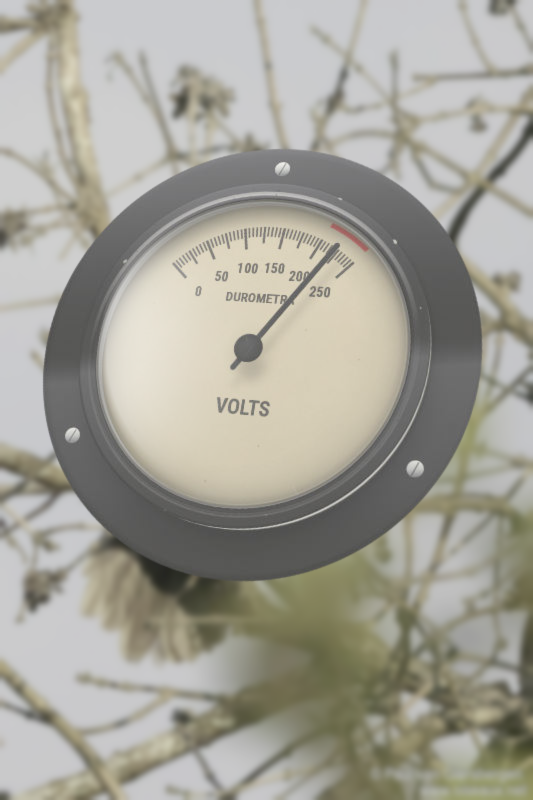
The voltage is 225 V
